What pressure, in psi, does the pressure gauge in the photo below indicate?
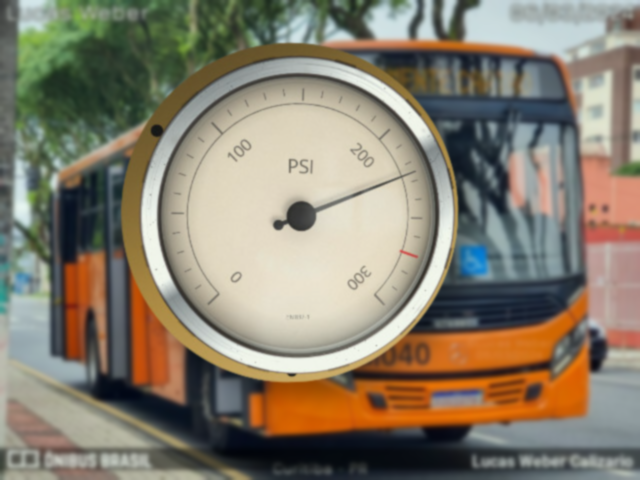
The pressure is 225 psi
